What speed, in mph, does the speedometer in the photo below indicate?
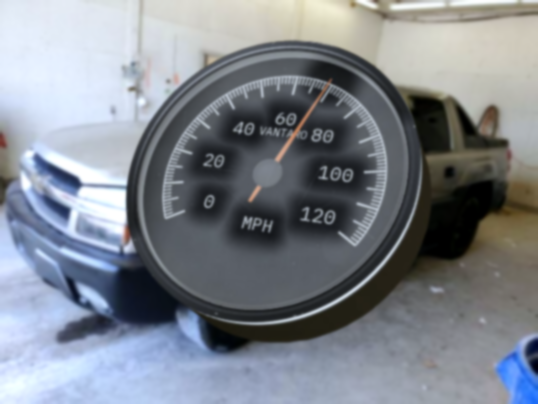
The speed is 70 mph
